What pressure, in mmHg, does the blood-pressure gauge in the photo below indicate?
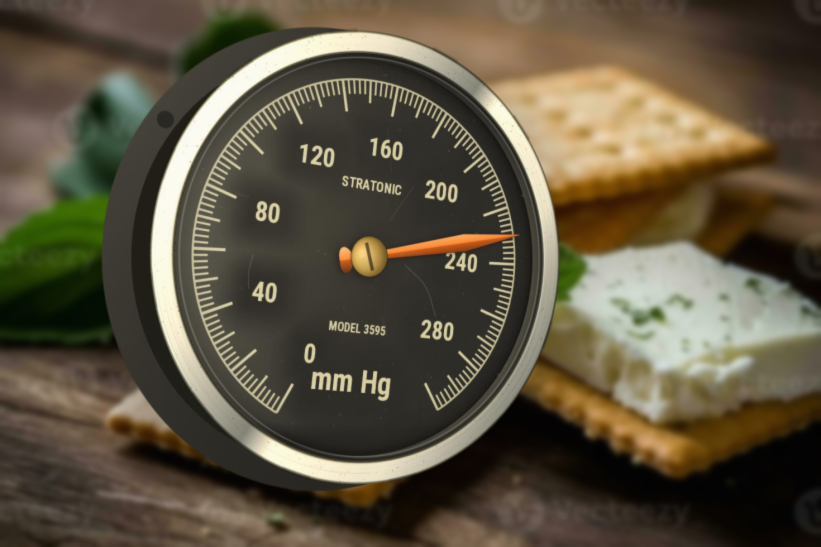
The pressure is 230 mmHg
